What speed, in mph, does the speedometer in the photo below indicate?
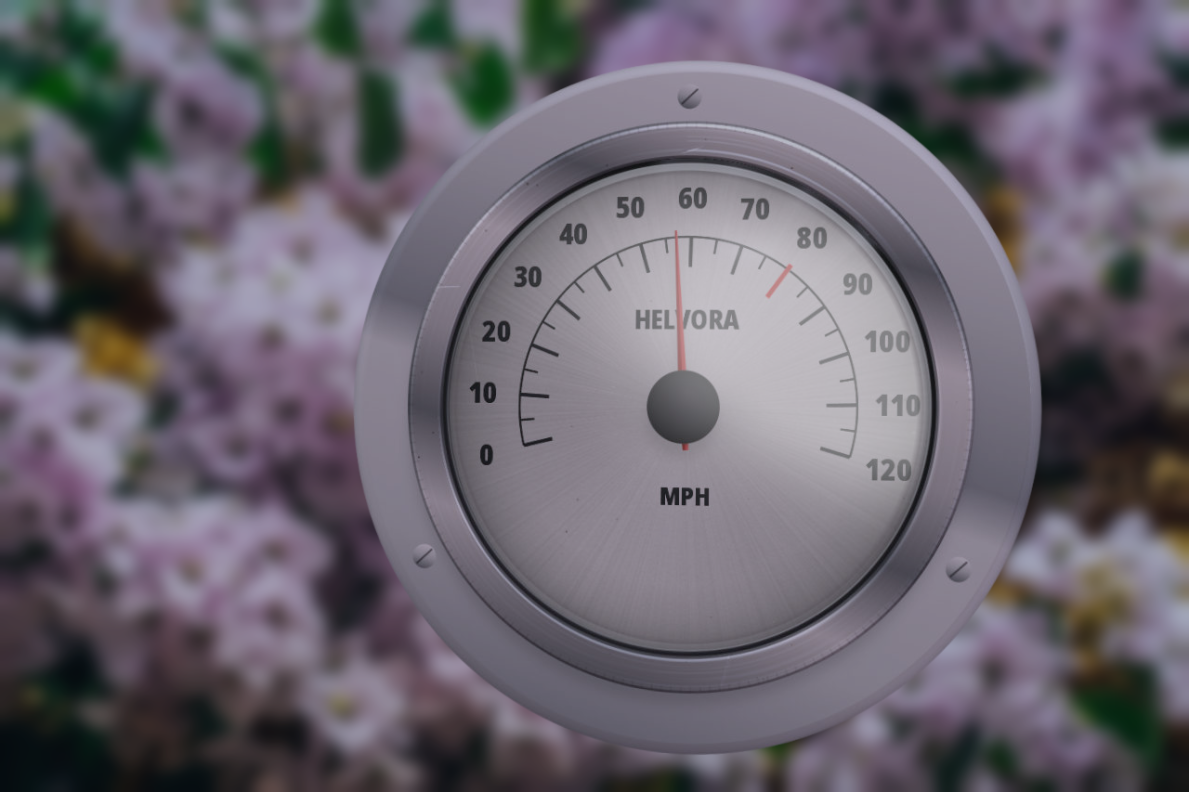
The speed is 57.5 mph
